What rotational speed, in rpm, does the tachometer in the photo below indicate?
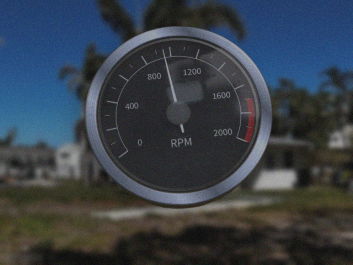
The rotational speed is 950 rpm
